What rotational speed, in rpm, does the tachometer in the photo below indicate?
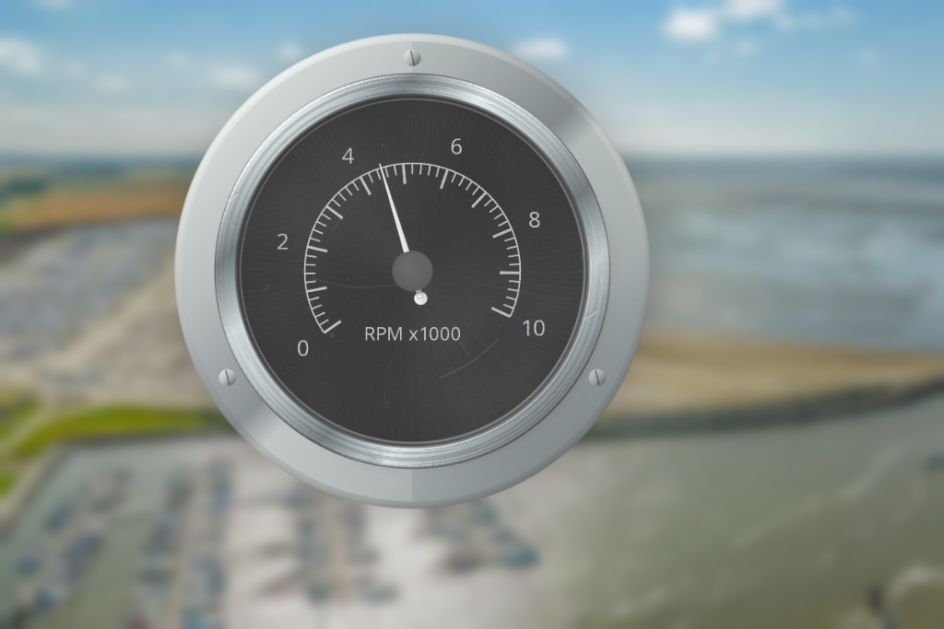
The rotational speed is 4500 rpm
